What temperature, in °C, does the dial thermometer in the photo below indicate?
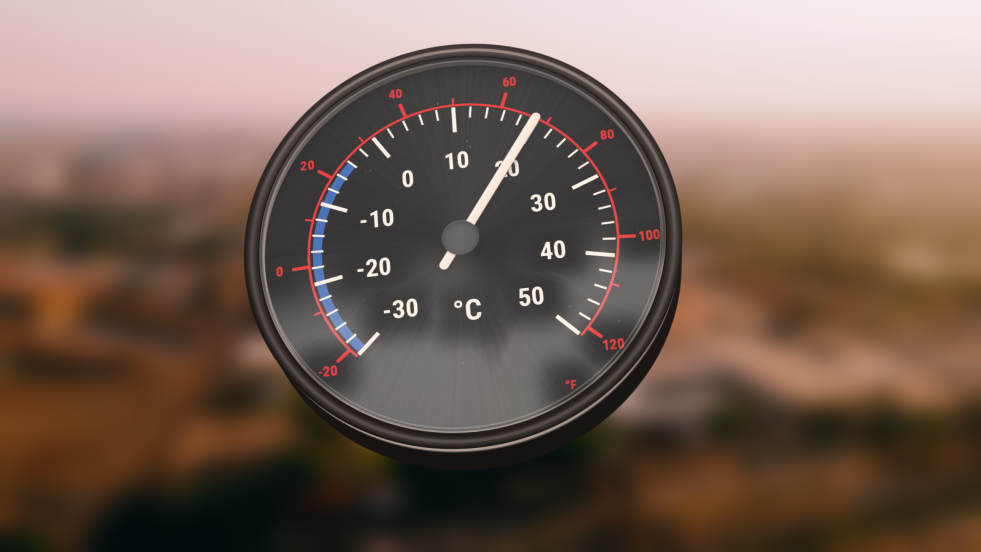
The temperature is 20 °C
